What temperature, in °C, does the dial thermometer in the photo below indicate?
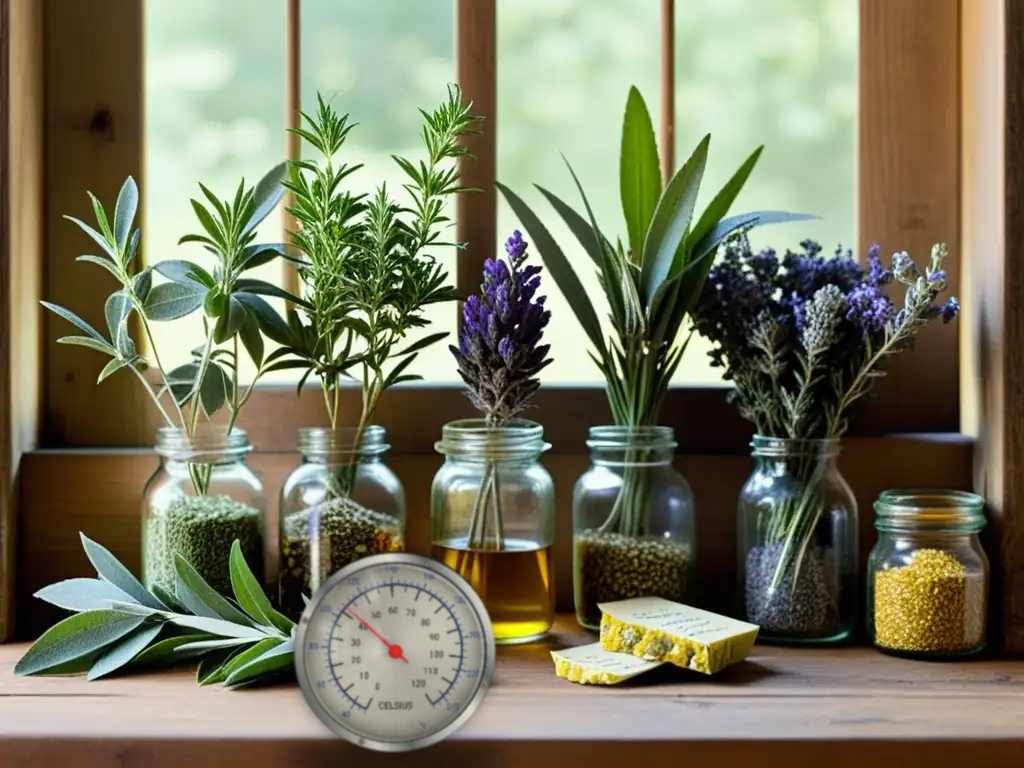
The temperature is 42.5 °C
